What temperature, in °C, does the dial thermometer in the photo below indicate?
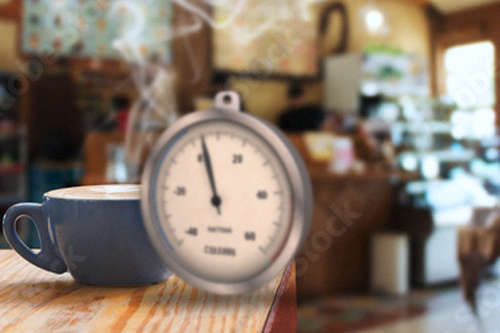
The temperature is 5 °C
